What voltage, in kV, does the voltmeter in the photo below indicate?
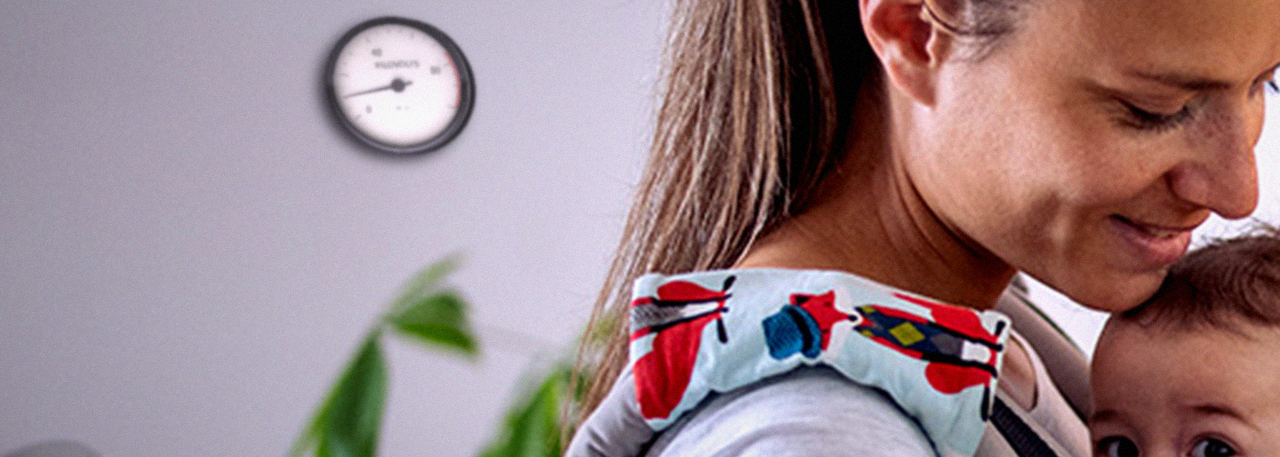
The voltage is 10 kV
